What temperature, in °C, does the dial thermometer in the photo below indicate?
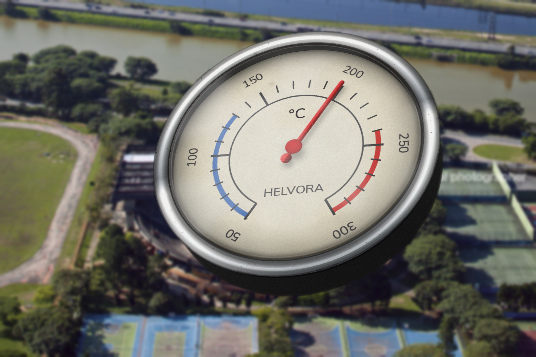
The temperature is 200 °C
